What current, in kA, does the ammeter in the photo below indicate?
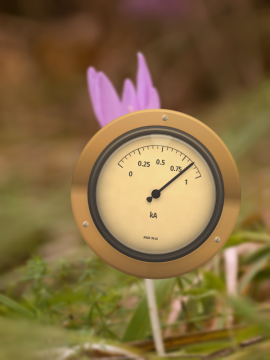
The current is 0.85 kA
